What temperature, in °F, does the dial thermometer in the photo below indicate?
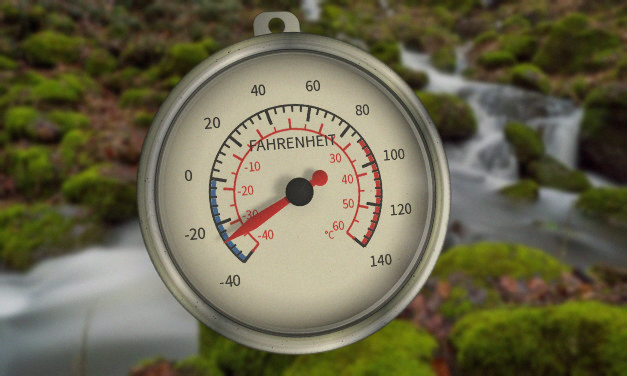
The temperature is -28 °F
